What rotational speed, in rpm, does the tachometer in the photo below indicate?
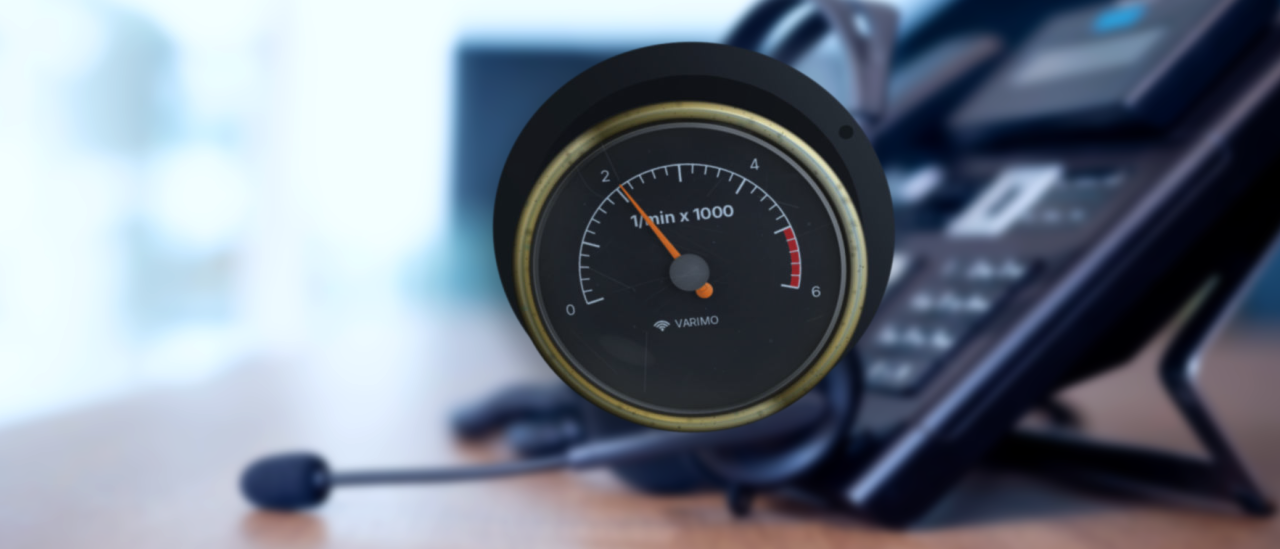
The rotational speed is 2100 rpm
